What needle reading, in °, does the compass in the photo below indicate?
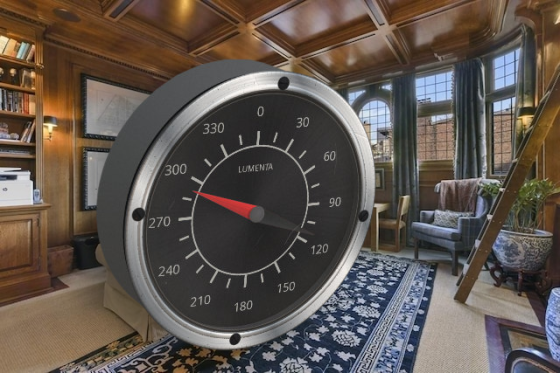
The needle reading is 292.5 °
